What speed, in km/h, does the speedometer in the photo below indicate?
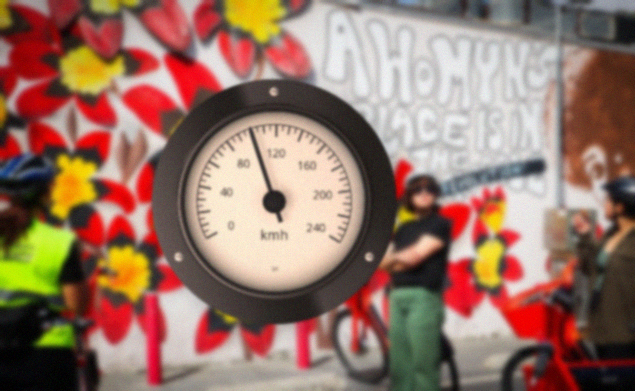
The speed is 100 km/h
